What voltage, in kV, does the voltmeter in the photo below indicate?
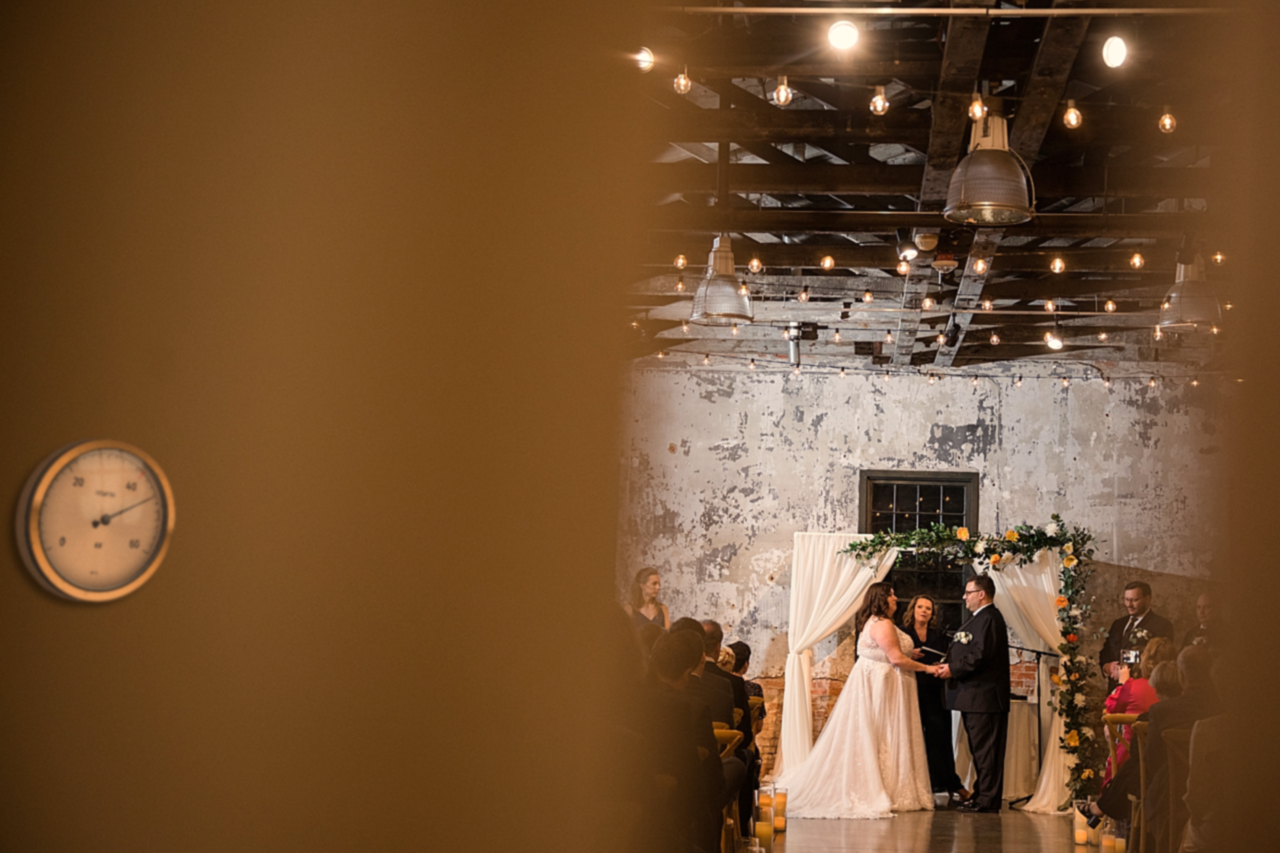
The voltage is 46 kV
